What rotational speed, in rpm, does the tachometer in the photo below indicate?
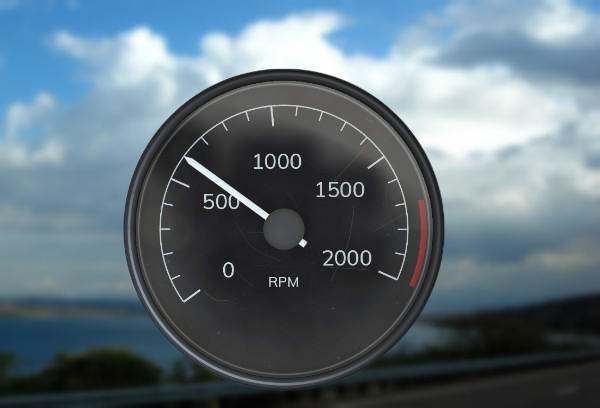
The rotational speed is 600 rpm
